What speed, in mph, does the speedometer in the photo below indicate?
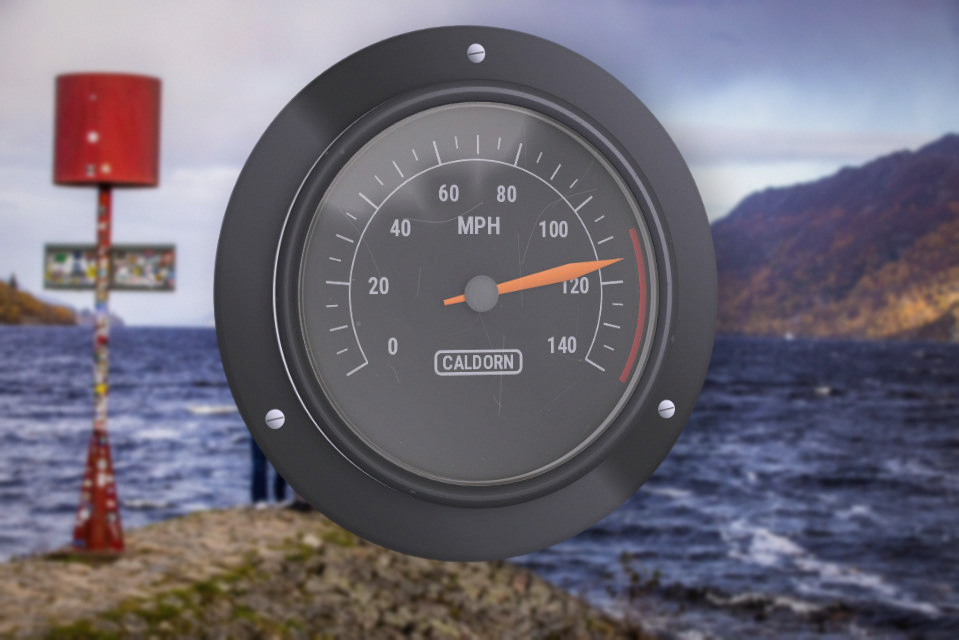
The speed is 115 mph
